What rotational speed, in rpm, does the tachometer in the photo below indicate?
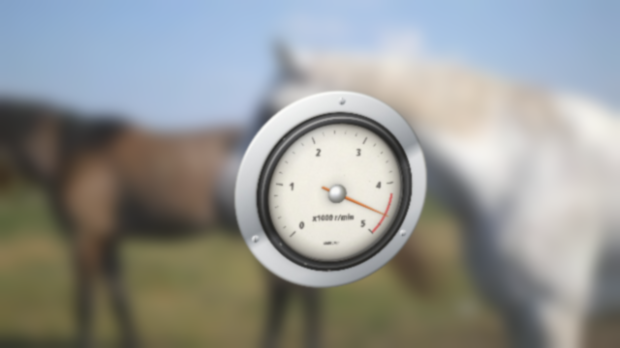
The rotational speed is 4600 rpm
